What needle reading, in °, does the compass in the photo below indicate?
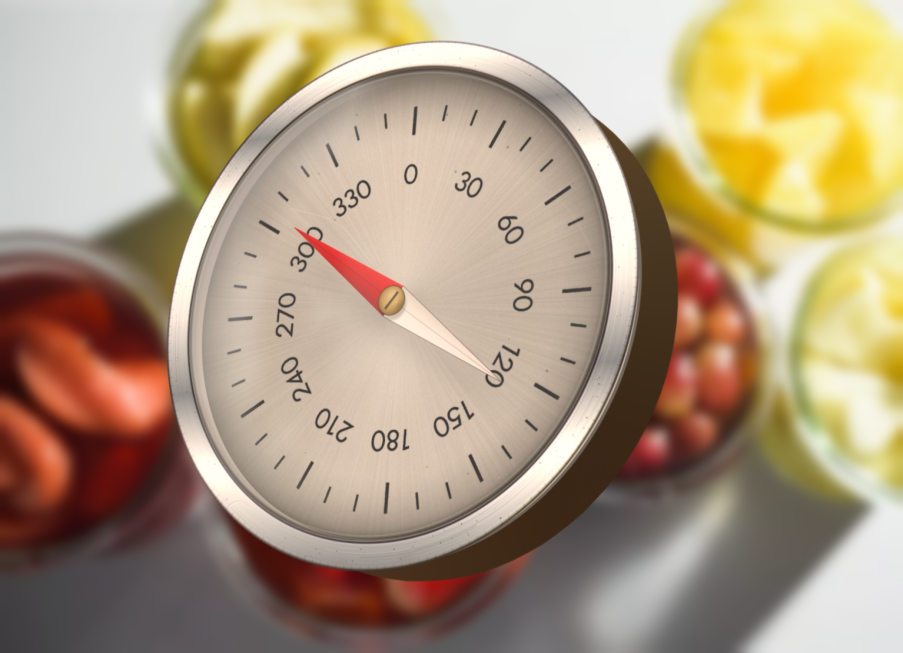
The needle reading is 305 °
